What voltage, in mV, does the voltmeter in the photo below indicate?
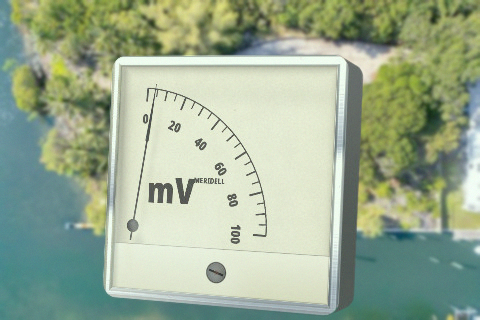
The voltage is 5 mV
